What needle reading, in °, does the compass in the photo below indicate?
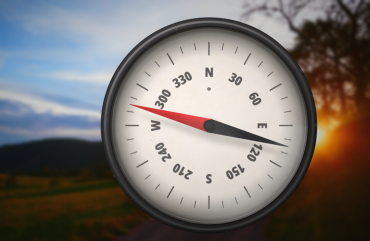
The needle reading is 285 °
